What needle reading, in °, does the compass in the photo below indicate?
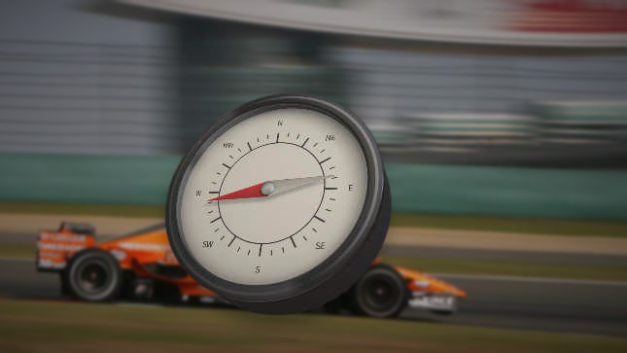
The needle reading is 260 °
